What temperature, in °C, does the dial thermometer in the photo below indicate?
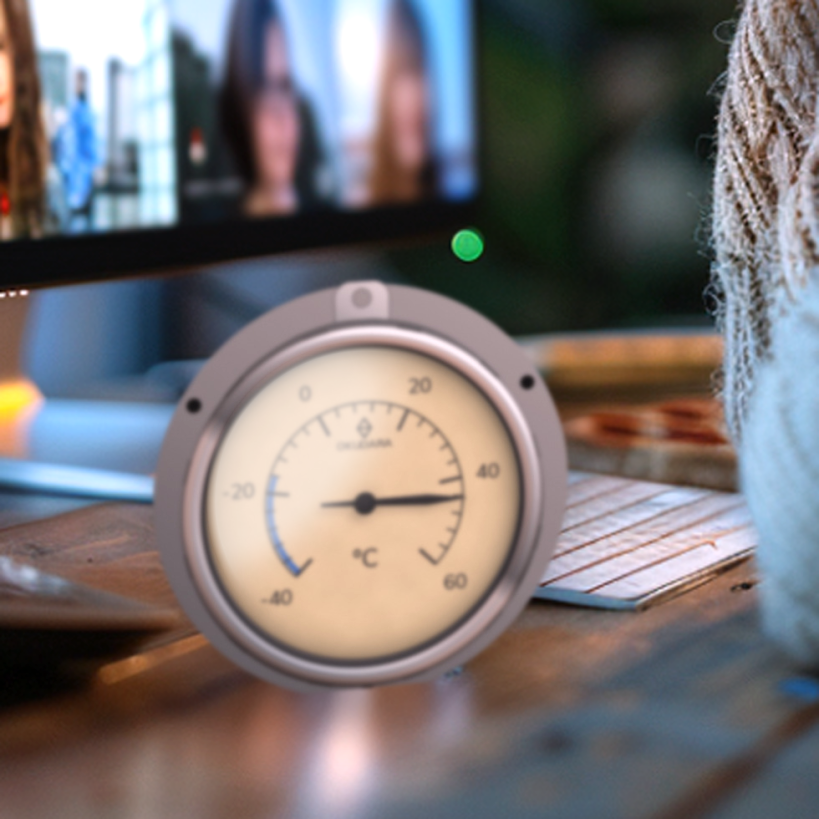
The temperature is 44 °C
